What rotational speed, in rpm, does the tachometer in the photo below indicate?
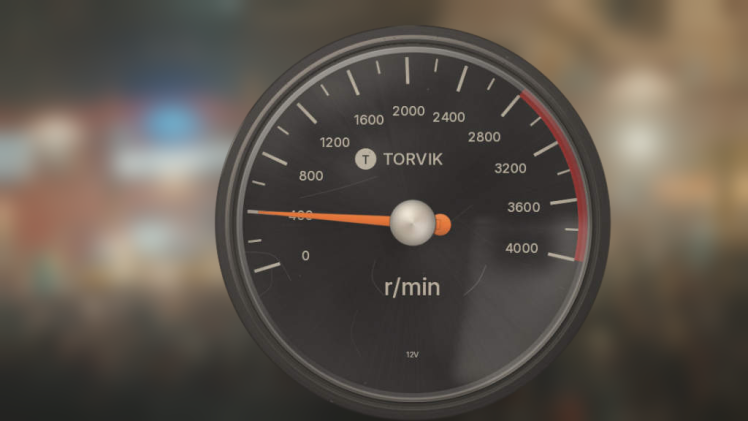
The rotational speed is 400 rpm
